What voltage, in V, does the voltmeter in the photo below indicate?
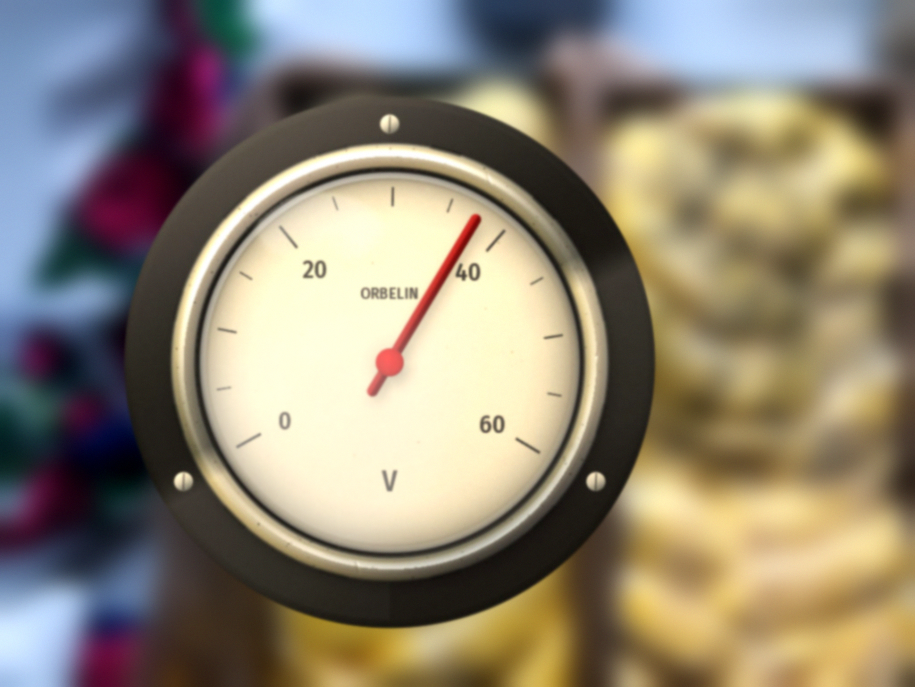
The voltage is 37.5 V
